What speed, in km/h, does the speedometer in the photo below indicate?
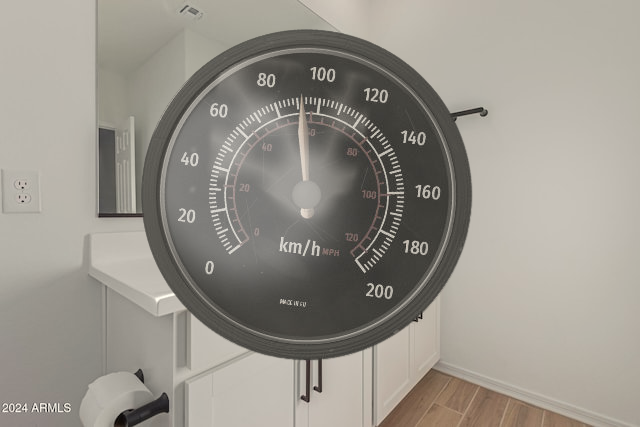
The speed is 92 km/h
